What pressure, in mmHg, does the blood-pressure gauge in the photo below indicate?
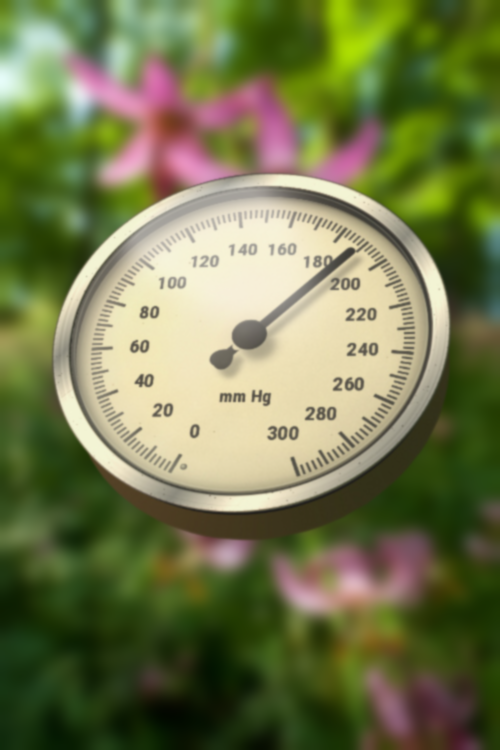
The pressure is 190 mmHg
